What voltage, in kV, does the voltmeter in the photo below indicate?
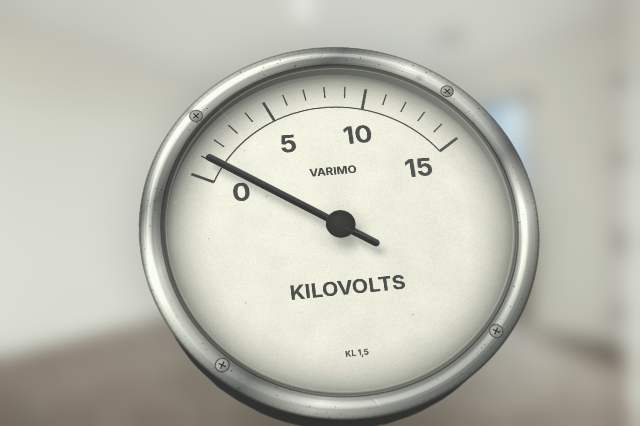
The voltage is 1 kV
